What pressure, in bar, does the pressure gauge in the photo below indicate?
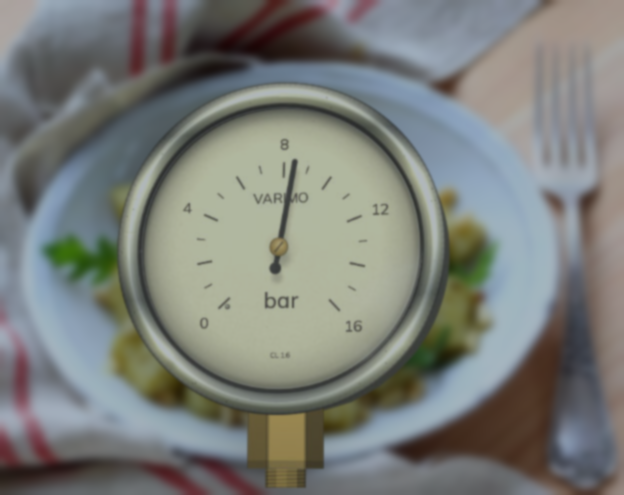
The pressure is 8.5 bar
